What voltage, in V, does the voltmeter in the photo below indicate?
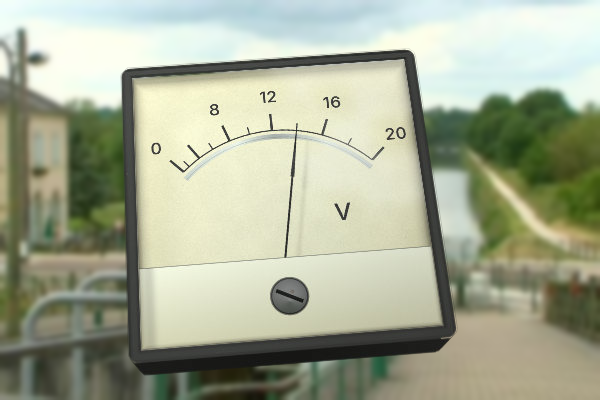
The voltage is 14 V
